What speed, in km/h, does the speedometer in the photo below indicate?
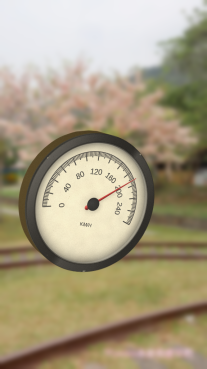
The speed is 190 km/h
